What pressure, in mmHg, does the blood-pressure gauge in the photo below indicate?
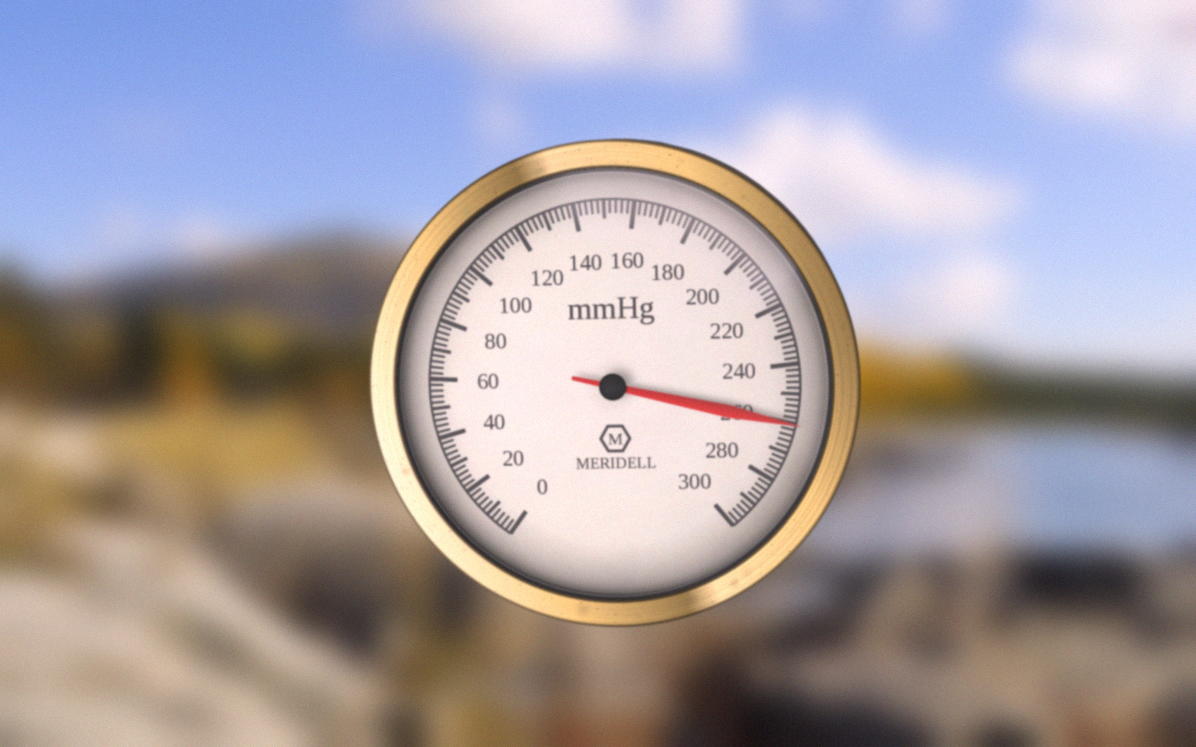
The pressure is 260 mmHg
